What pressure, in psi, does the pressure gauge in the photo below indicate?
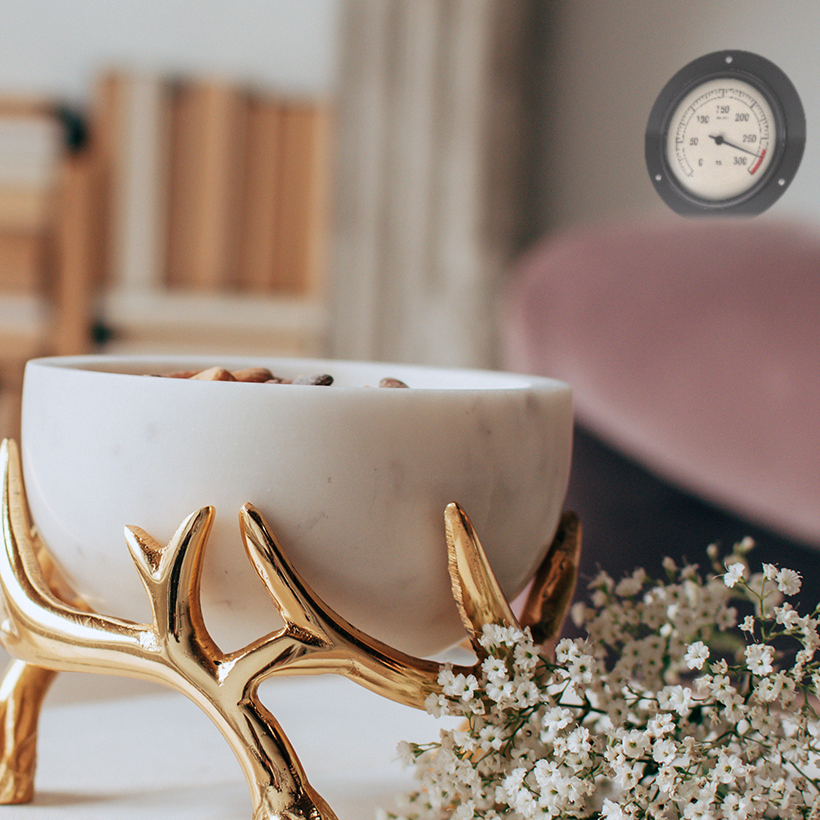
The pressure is 275 psi
